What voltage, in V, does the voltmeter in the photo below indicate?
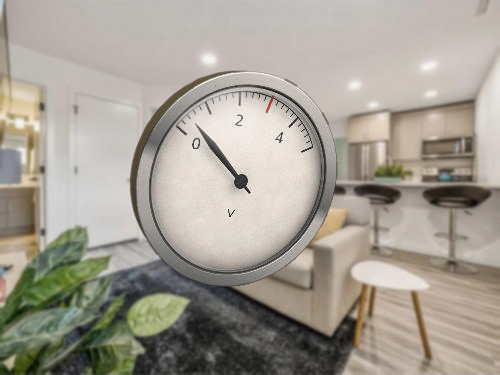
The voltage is 0.4 V
